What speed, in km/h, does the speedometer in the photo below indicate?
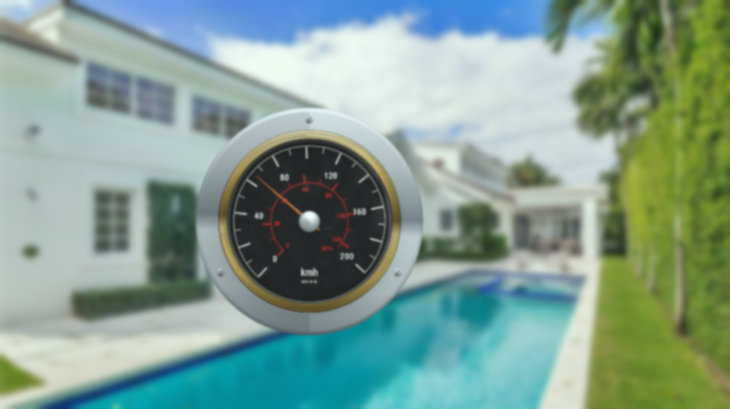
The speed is 65 km/h
